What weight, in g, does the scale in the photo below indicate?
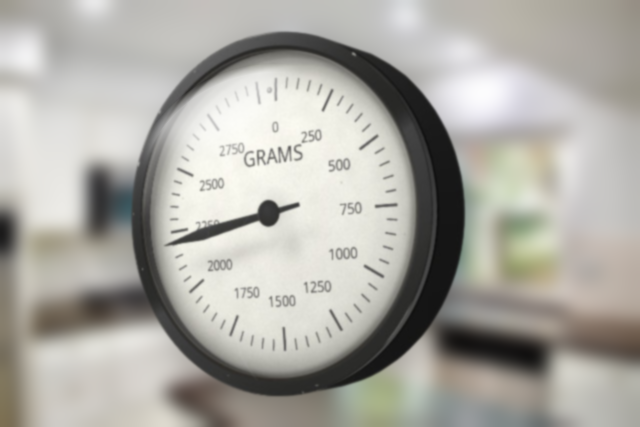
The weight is 2200 g
